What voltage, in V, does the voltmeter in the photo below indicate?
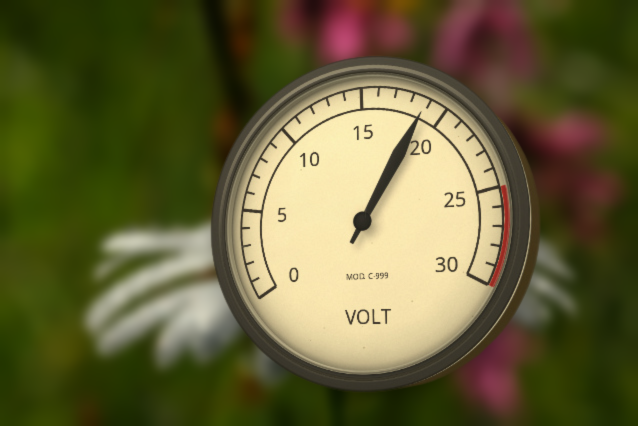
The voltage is 19 V
